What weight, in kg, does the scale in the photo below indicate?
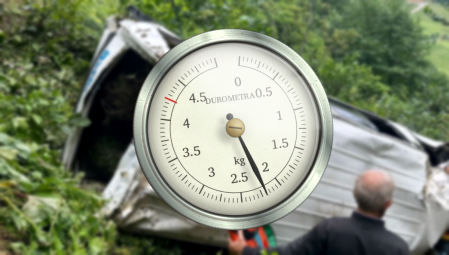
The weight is 2.2 kg
